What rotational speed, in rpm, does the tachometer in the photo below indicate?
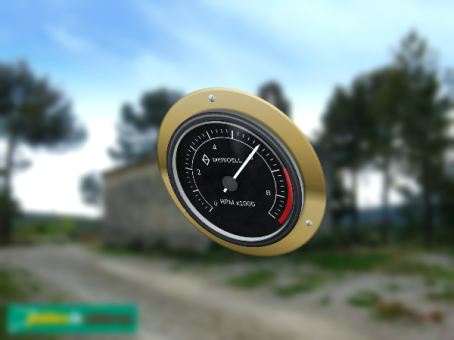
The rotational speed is 6000 rpm
